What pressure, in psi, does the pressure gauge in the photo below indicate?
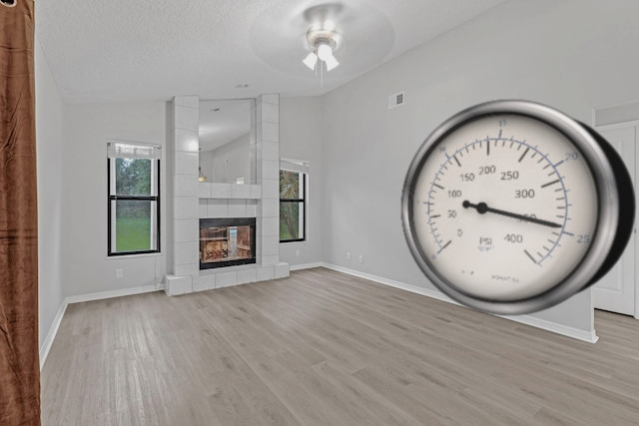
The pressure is 350 psi
